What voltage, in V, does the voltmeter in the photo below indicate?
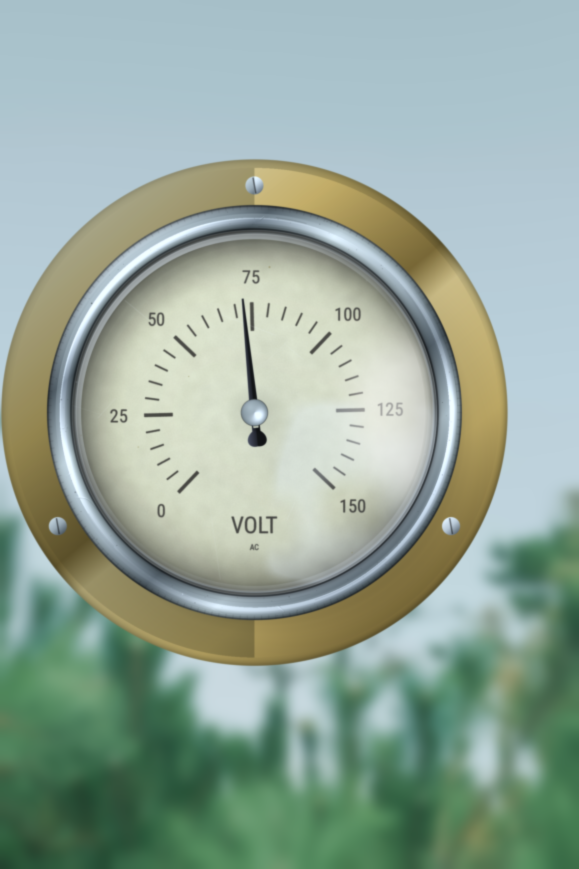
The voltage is 72.5 V
